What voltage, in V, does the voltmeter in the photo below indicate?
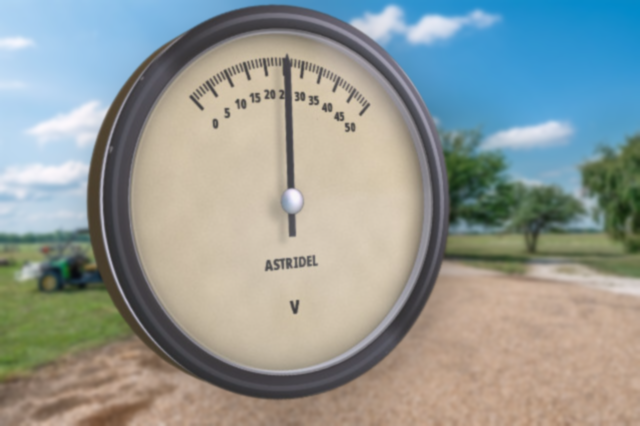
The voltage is 25 V
